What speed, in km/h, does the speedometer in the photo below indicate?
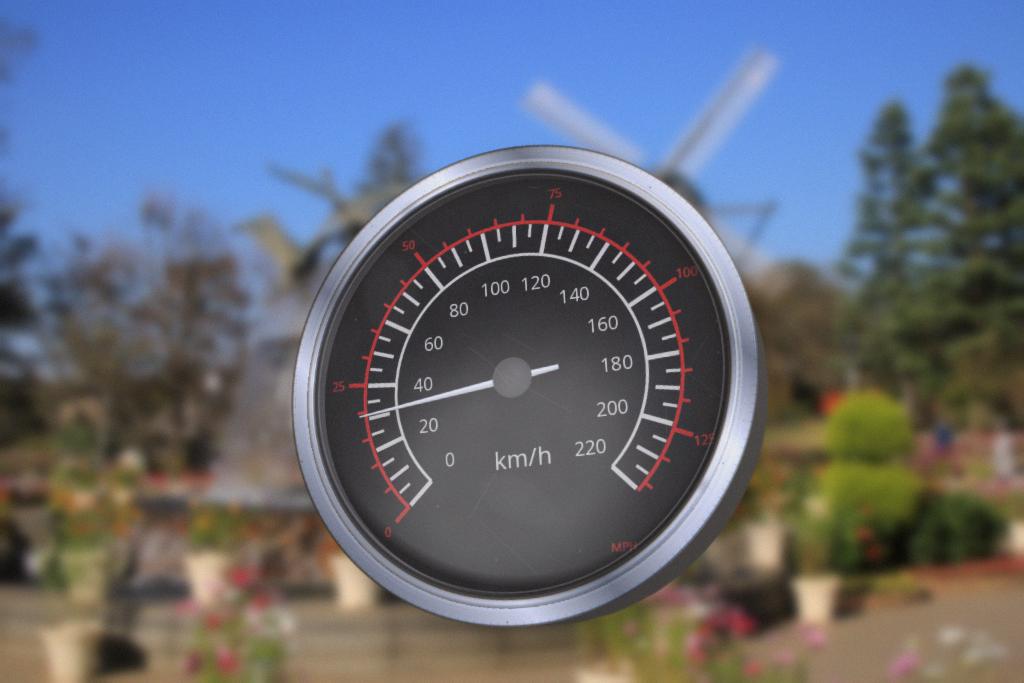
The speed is 30 km/h
